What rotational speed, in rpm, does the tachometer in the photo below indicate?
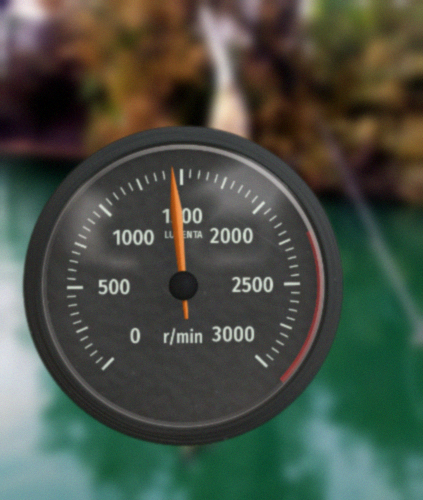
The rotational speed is 1450 rpm
